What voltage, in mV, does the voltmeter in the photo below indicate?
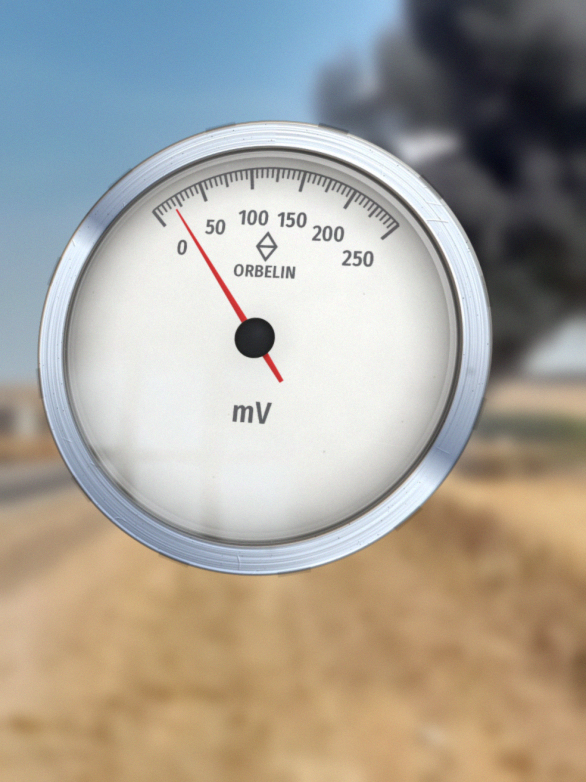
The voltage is 20 mV
